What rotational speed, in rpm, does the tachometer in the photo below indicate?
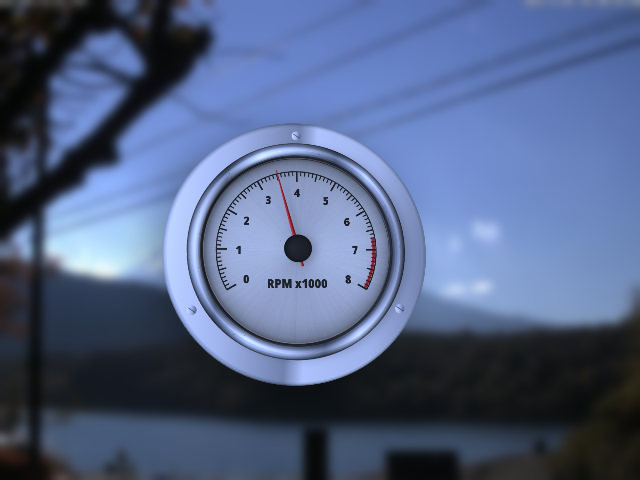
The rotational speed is 3500 rpm
